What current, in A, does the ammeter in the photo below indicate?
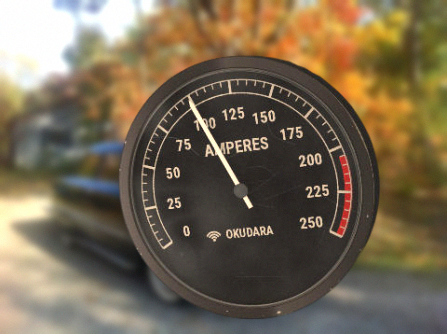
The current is 100 A
